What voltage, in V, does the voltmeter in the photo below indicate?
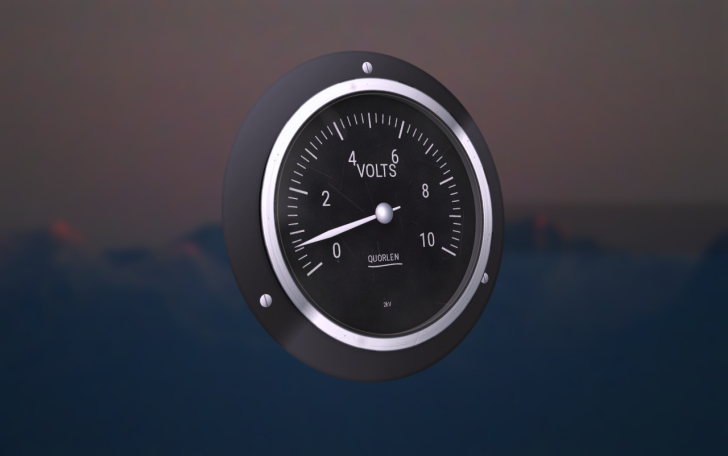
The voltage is 0.7 V
